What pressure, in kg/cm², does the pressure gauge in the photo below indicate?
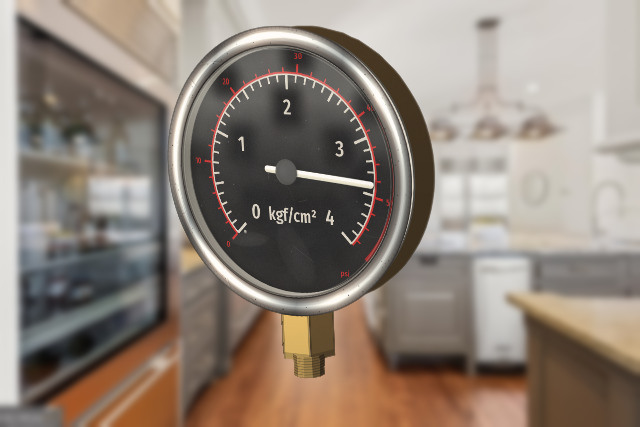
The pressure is 3.4 kg/cm²
